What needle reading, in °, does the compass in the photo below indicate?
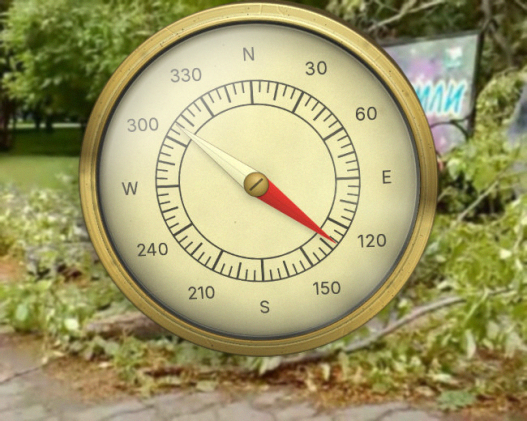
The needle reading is 130 °
